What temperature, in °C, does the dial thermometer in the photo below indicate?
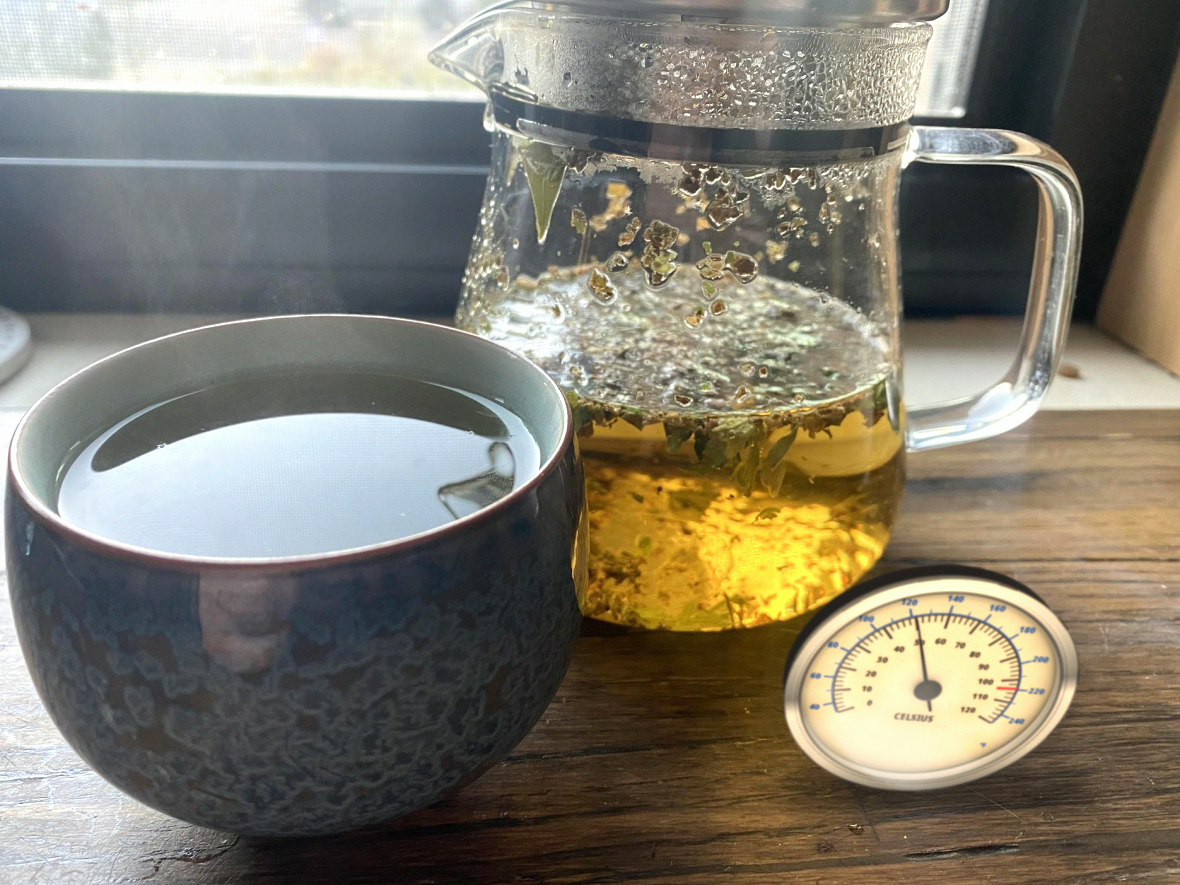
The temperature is 50 °C
